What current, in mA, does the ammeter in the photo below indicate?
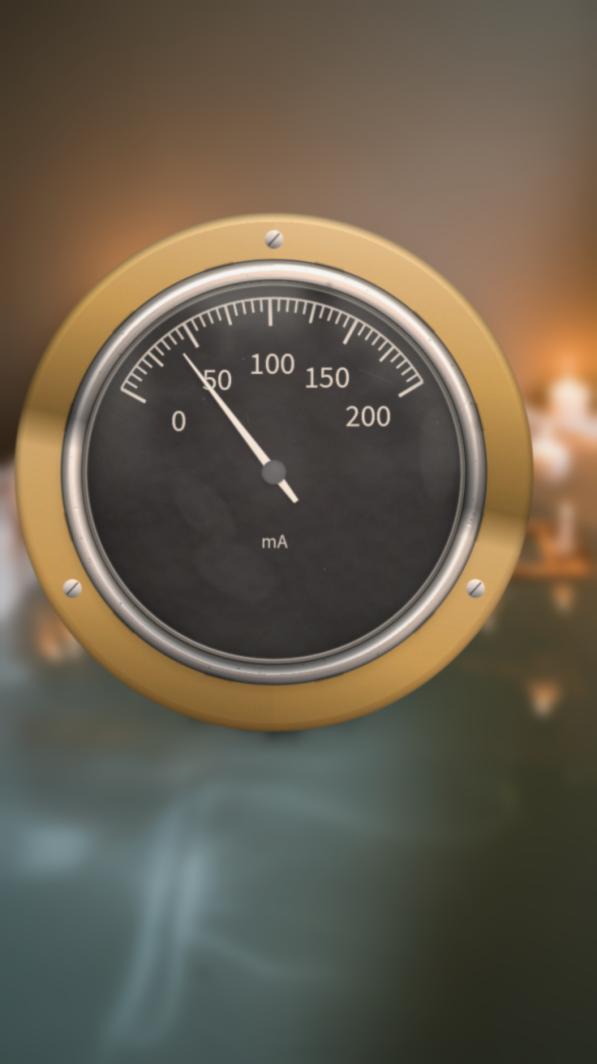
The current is 40 mA
